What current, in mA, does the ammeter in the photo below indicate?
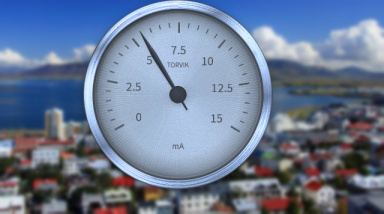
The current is 5.5 mA
